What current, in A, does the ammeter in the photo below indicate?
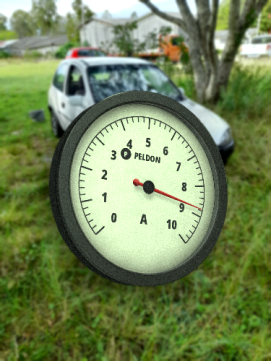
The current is 8.8 A
